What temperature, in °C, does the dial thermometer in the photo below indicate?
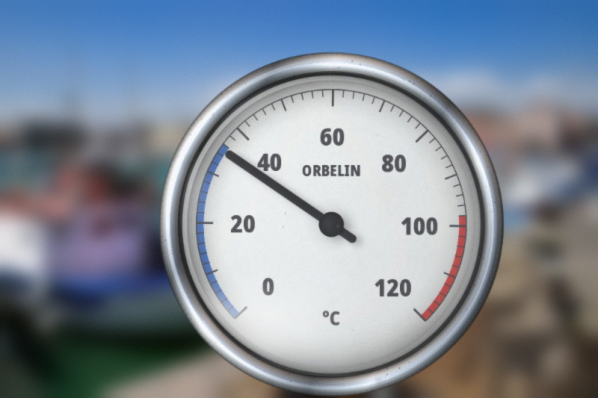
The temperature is 35 °C
